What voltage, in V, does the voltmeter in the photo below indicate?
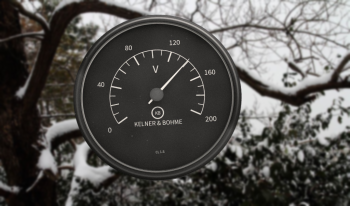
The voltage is 140 V
